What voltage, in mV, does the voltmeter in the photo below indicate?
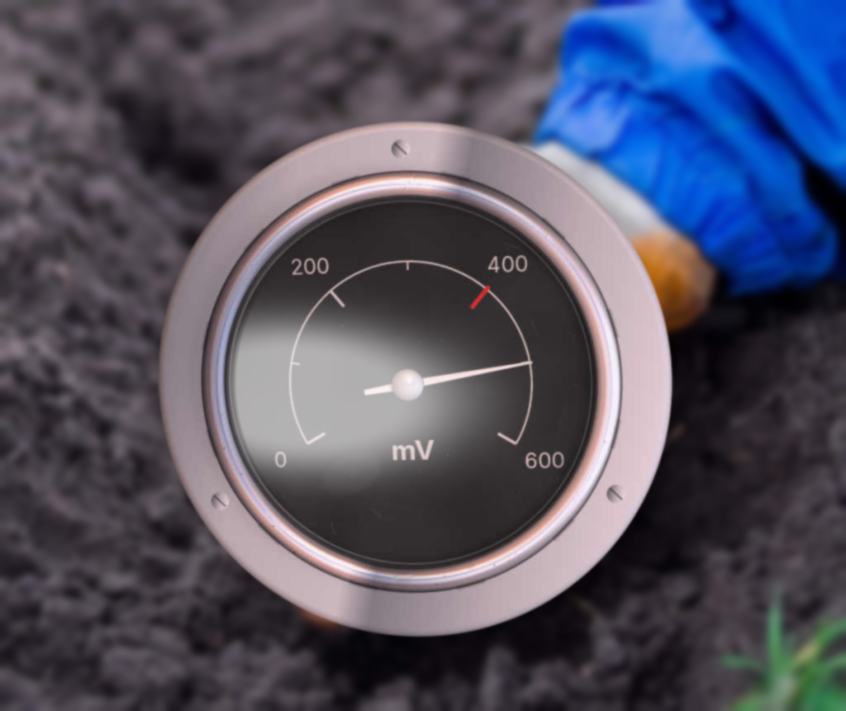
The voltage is 500 mV
